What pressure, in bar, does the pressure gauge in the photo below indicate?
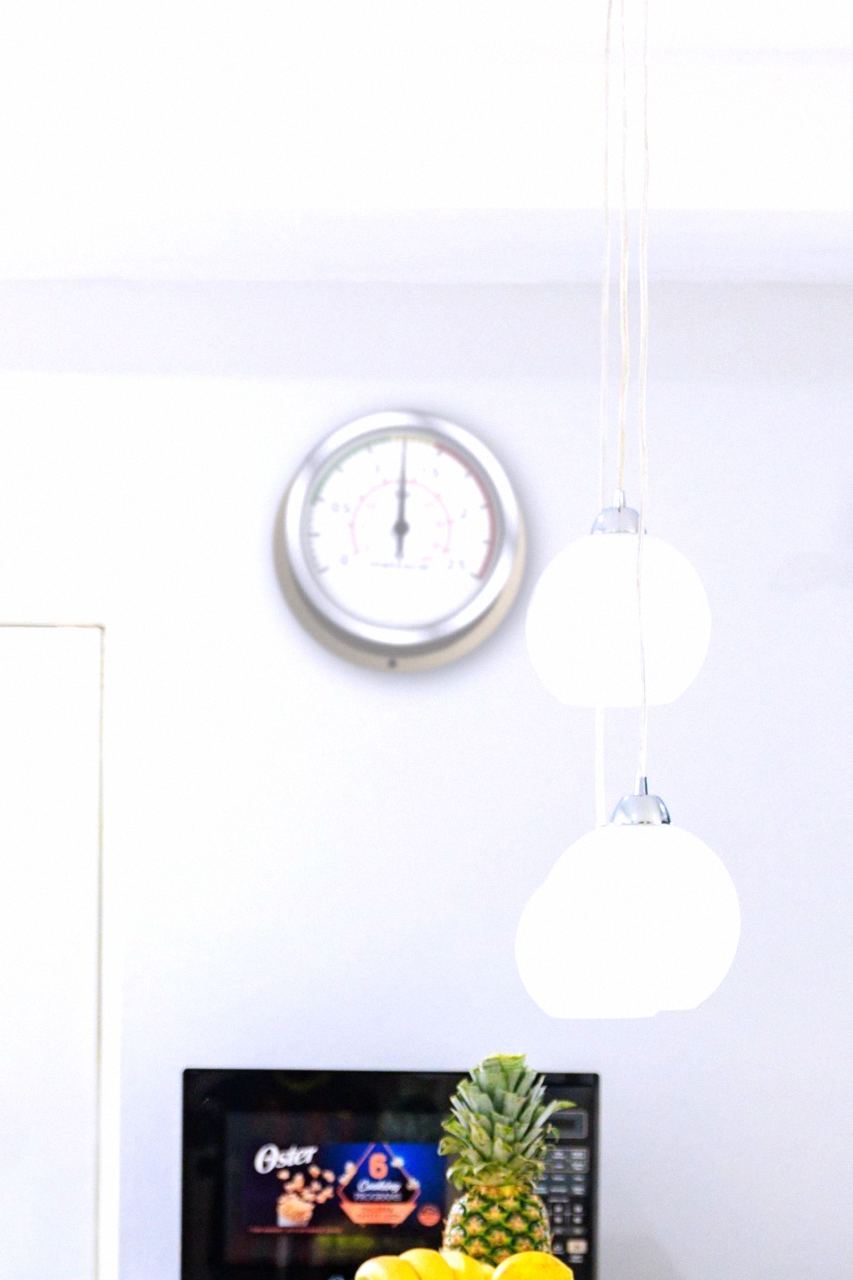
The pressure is 1.25 bar
